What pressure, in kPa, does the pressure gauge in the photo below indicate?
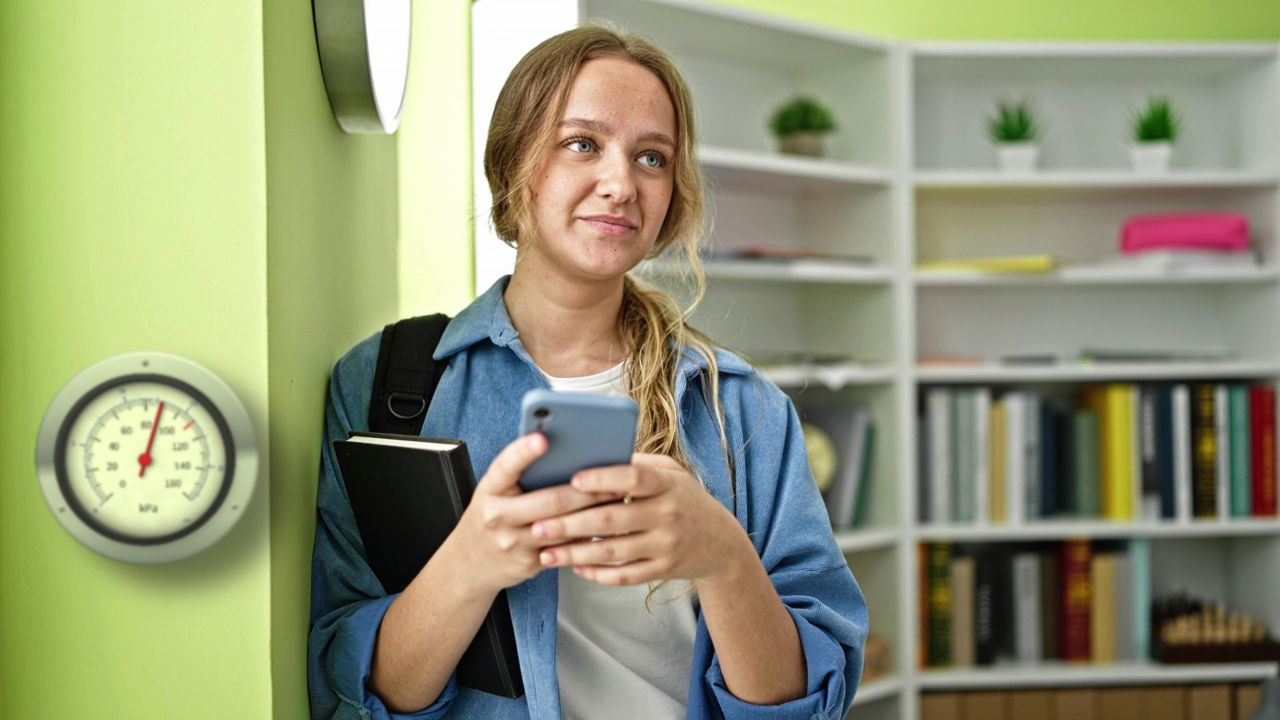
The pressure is 90 kPa
